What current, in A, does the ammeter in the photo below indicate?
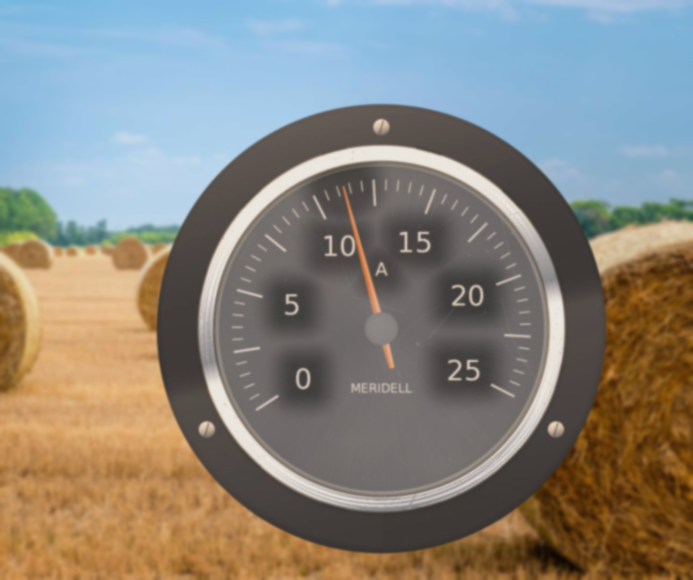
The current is 11.25 A
